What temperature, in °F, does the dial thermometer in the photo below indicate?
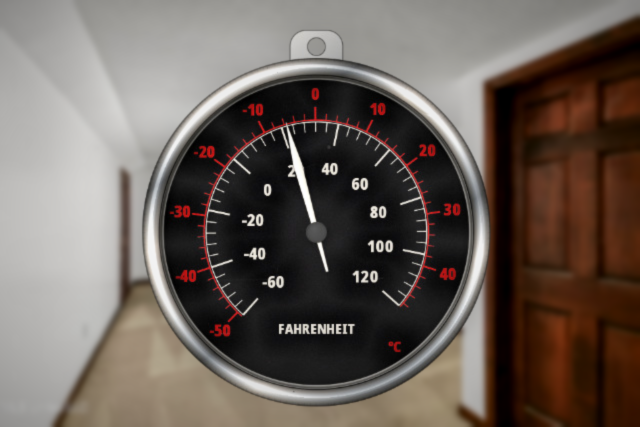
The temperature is 22 °F
